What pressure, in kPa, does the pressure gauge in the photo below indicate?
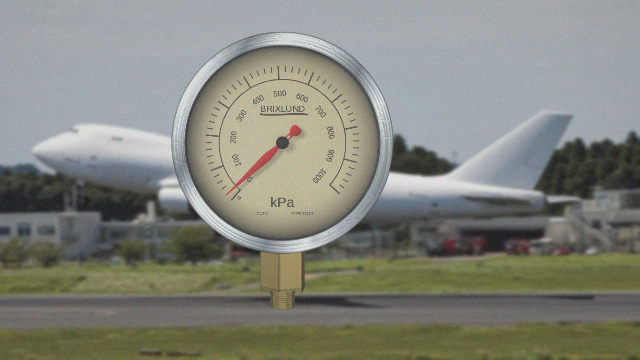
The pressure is 20 kPa
